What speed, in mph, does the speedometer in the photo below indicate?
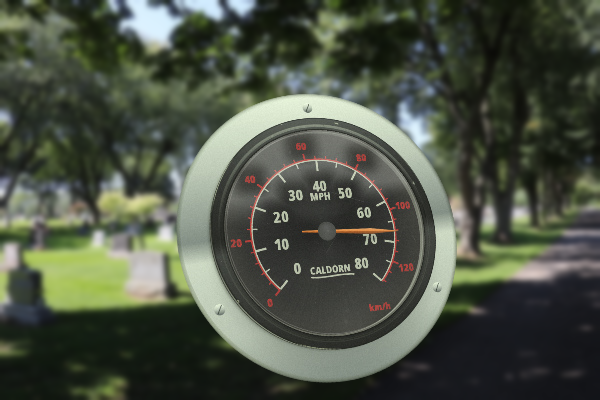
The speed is 67.5 mph
